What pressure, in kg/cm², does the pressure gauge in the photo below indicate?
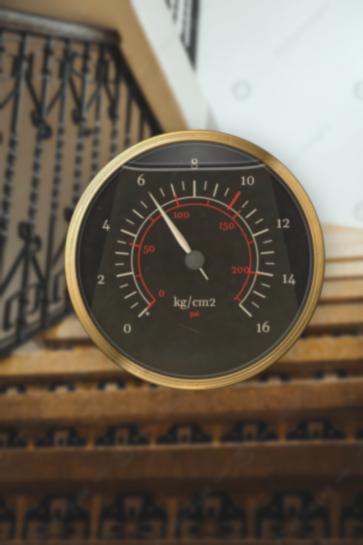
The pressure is 6 kg/cm²
